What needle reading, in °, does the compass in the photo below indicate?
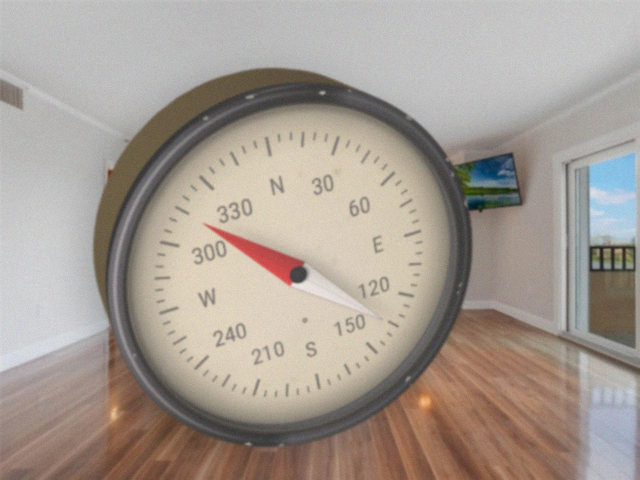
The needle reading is 315 °
